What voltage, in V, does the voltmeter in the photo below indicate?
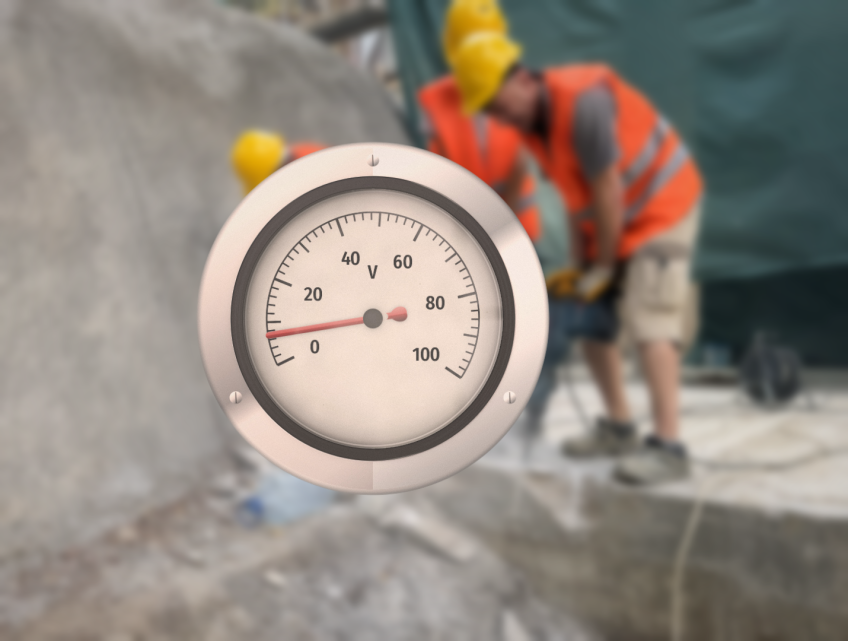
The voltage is 7 V
